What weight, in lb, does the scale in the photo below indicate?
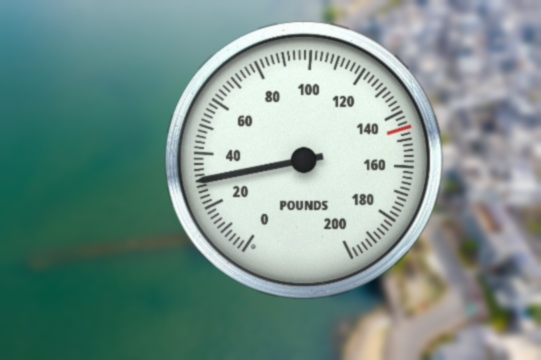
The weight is 30 lb
